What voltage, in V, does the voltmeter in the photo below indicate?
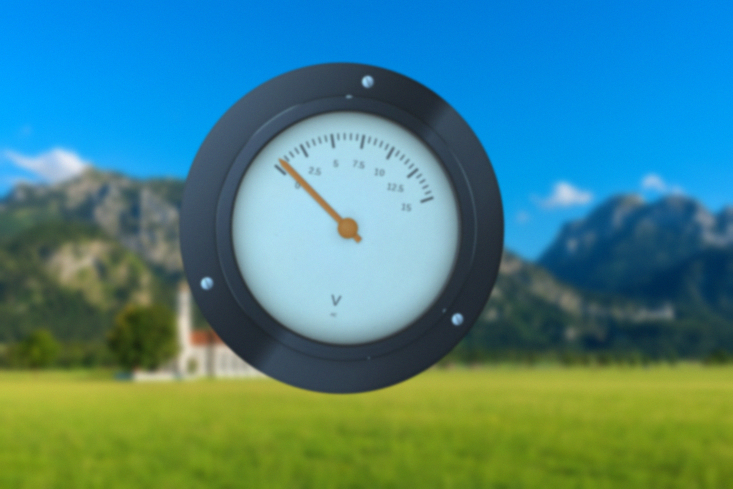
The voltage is 0.5 V
